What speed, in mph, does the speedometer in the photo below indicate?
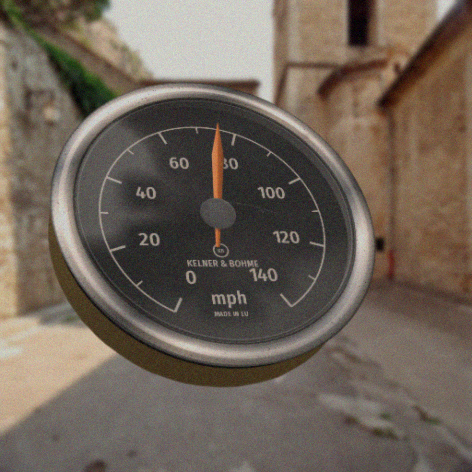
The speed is 75 mph
